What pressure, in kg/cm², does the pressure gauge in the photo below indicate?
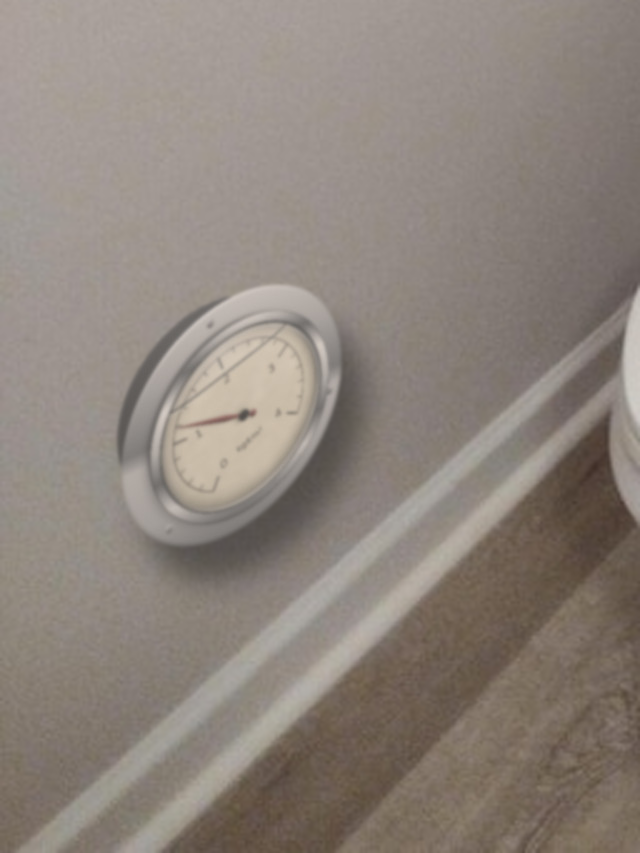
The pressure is 1.2 kg/cm²
